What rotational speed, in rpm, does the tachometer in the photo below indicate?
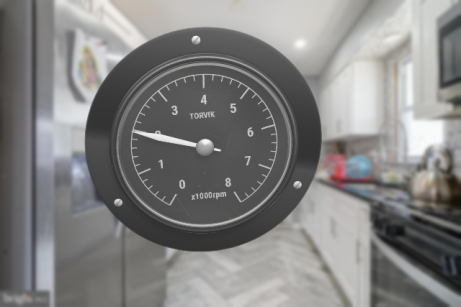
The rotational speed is 2000 rpm
